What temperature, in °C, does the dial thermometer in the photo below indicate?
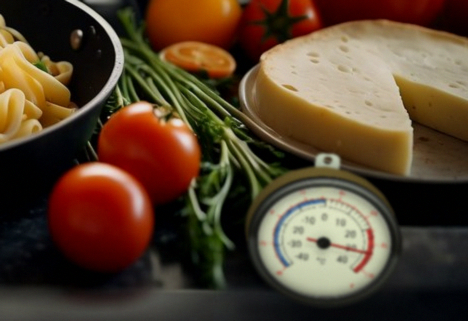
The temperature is 30 °C
